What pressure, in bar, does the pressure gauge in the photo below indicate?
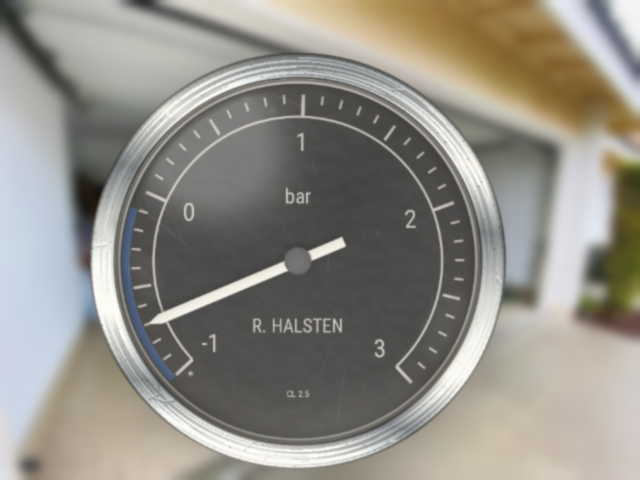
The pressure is -0.7 bar
